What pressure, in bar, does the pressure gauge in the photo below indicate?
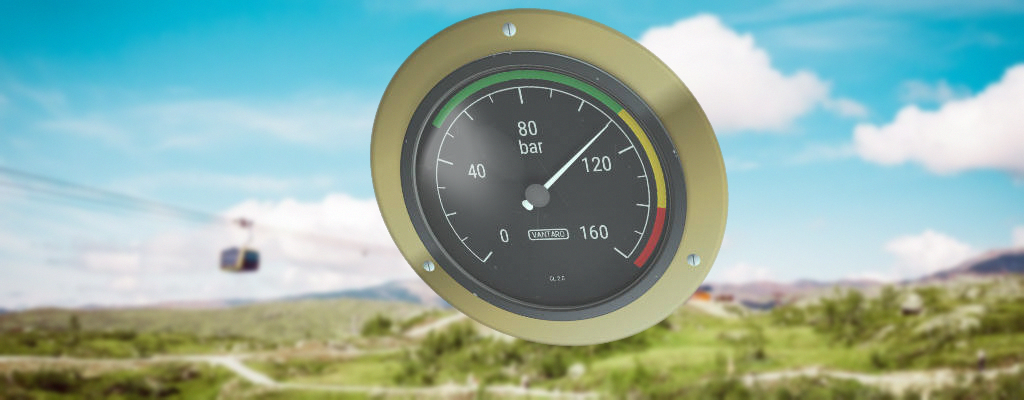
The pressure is 110 bar
